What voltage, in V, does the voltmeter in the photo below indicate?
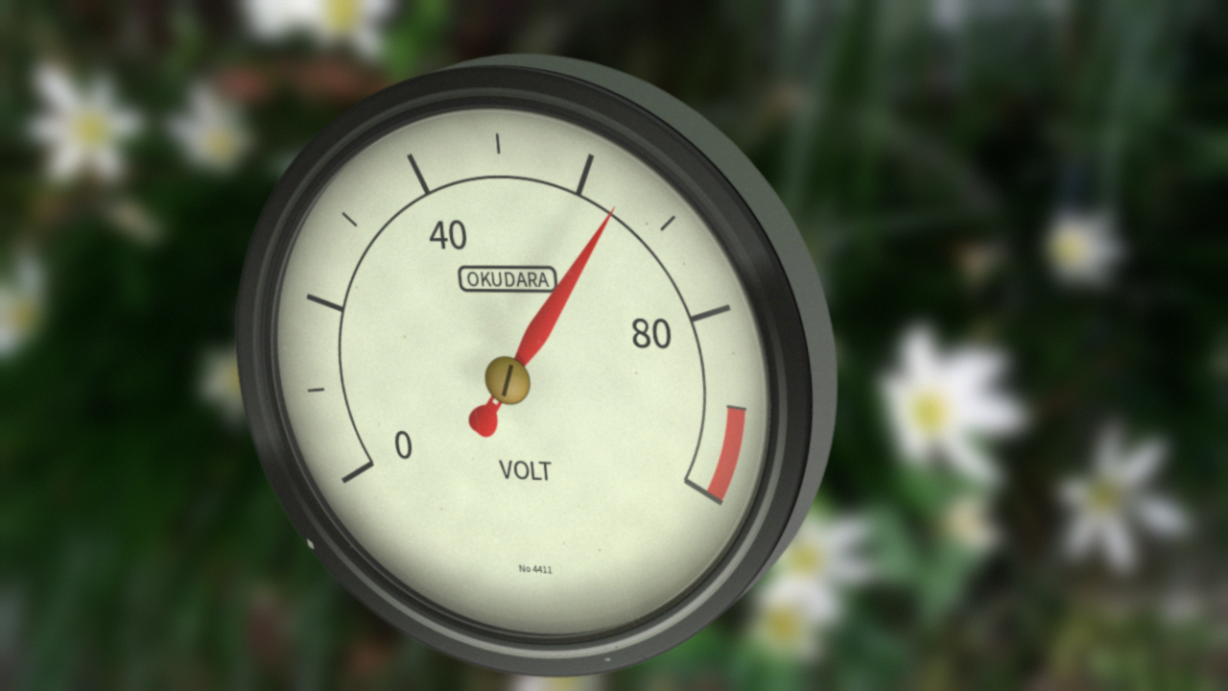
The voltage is 65 V
